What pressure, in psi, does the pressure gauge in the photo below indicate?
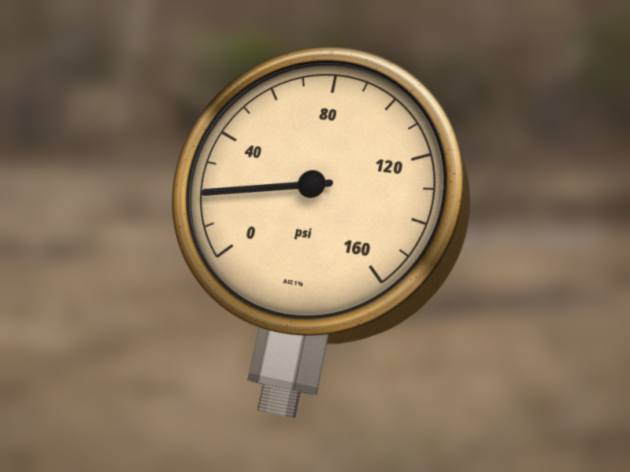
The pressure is 20 psi
